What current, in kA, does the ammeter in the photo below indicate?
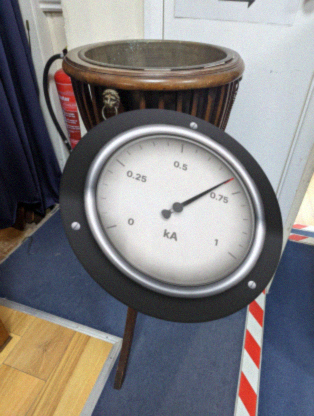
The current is 0.7 kA
